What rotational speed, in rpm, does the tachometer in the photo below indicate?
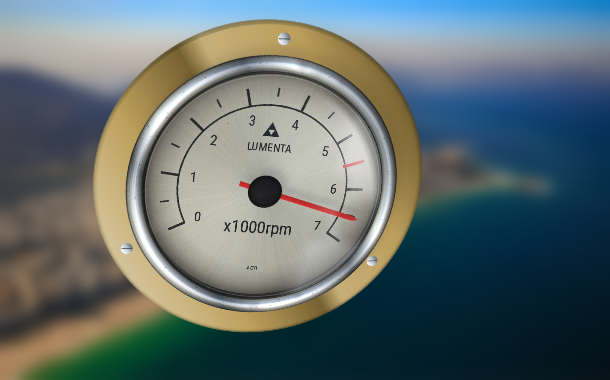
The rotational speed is 6500 rpm
